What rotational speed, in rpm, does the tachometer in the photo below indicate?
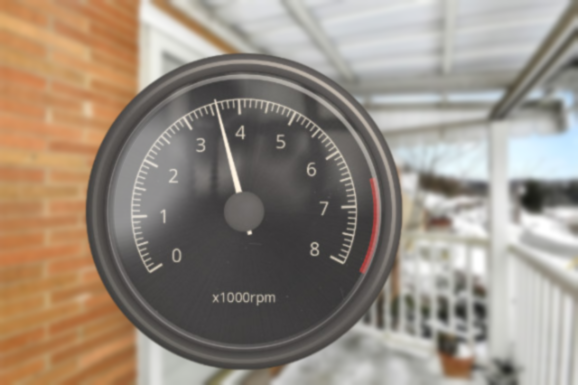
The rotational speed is 3600 rpm
